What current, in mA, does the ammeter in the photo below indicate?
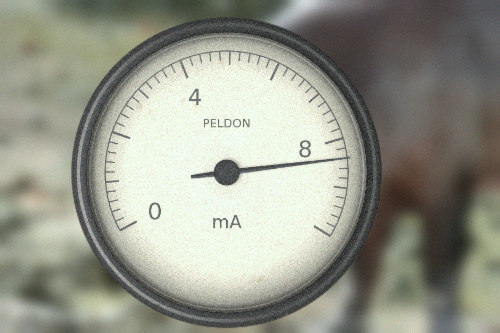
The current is 8.4 mA
